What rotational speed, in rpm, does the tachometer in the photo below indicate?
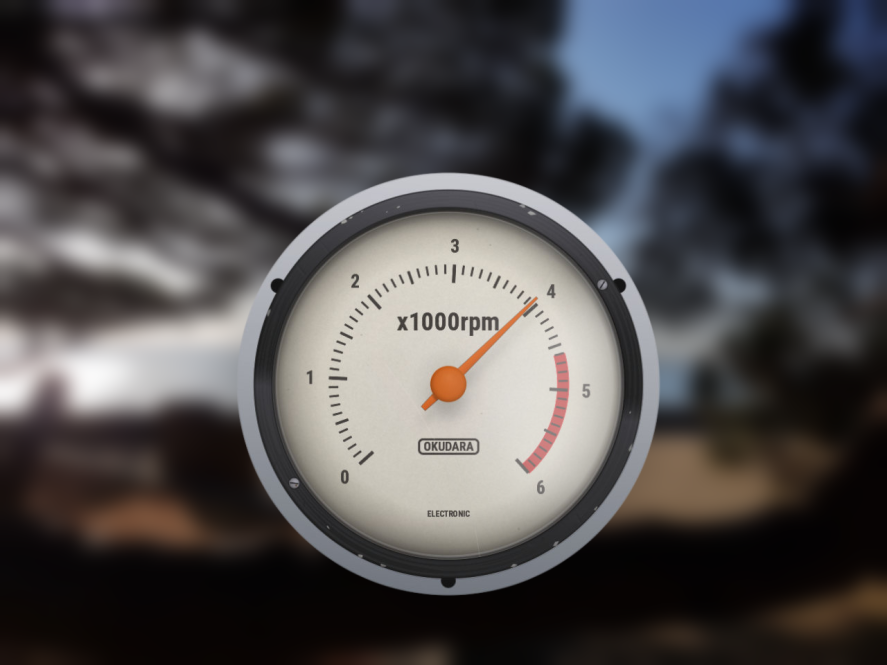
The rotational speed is 3950 rpm
